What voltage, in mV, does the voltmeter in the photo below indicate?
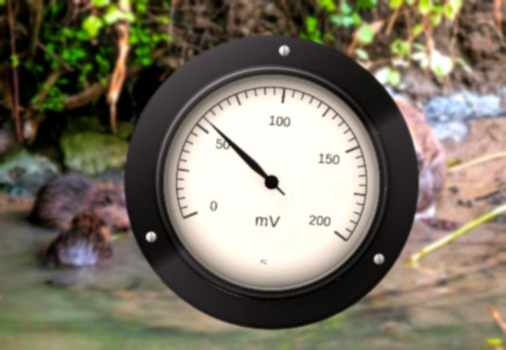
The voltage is 55 mV
